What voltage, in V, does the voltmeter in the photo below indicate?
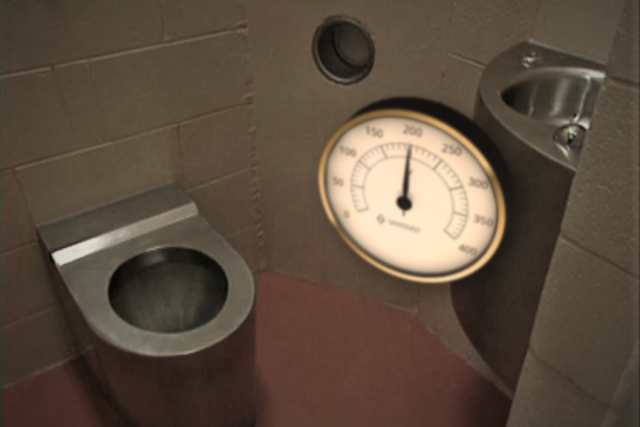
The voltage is 200 V
